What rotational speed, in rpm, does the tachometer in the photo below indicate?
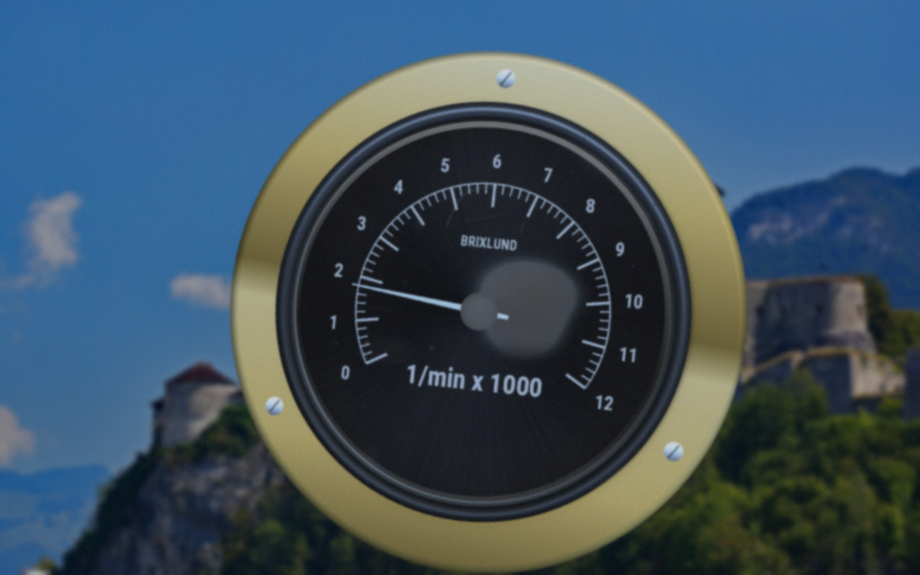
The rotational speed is 1800 rpm
